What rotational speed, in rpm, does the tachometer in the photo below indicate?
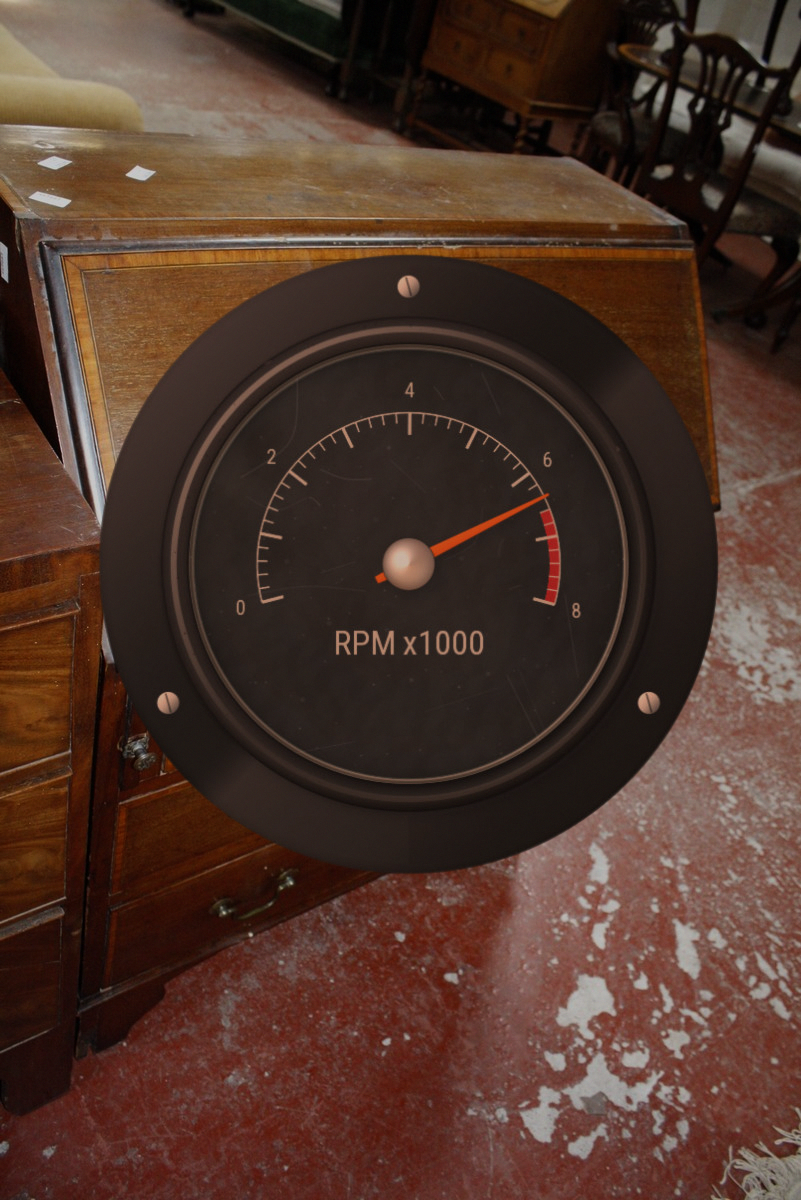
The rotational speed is 6400 rpm
